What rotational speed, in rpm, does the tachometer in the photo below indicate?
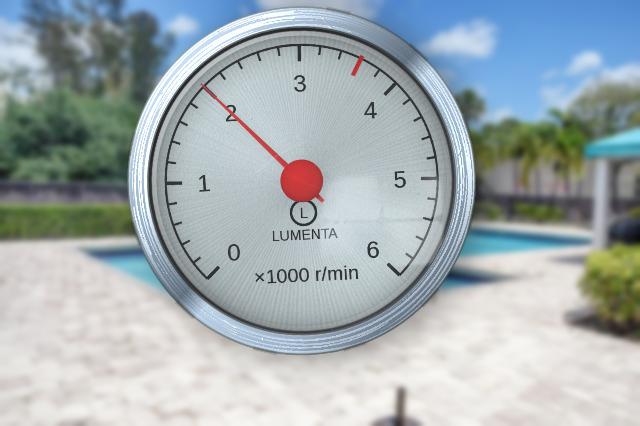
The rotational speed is 2000 rpm
